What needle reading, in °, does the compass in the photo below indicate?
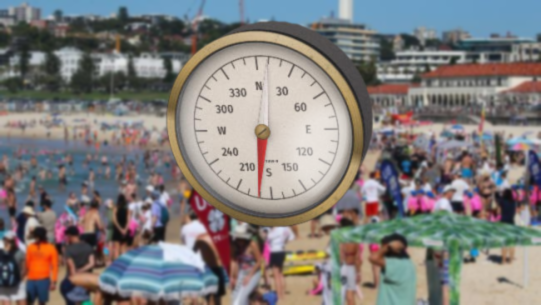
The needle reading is 190 °
